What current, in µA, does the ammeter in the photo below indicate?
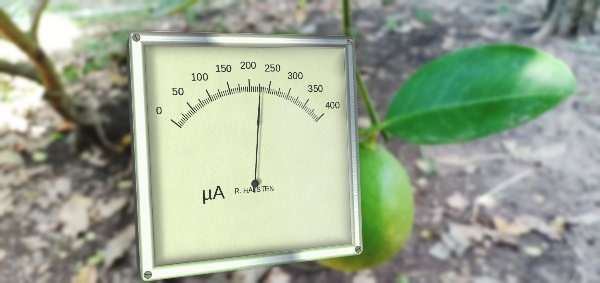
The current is 225 µA
